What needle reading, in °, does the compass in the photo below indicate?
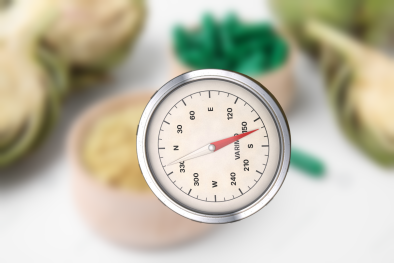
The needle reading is 160 °
